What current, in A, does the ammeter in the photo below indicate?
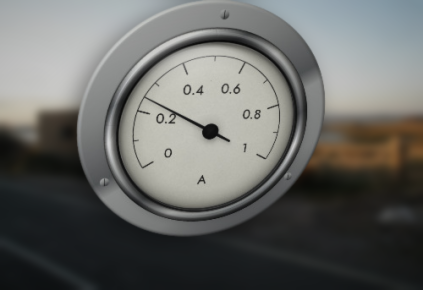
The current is 0.25 A
